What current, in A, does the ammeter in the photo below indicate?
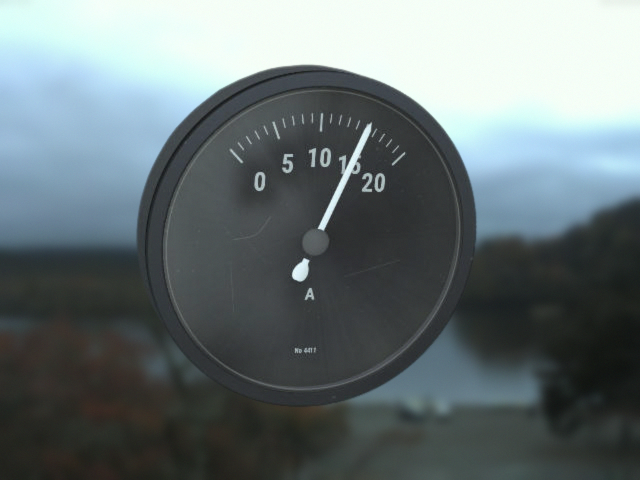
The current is 15 A
